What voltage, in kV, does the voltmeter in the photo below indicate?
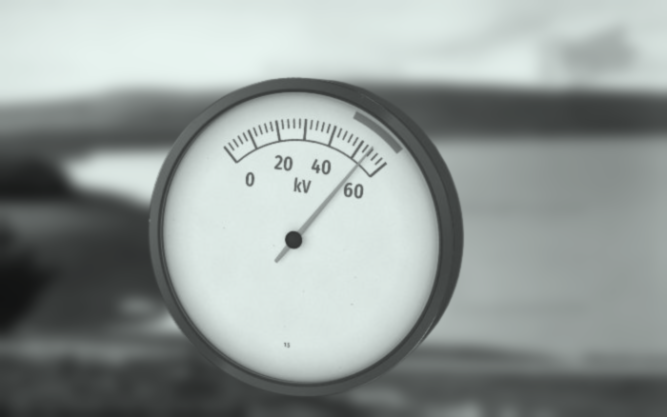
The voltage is 54 kV
